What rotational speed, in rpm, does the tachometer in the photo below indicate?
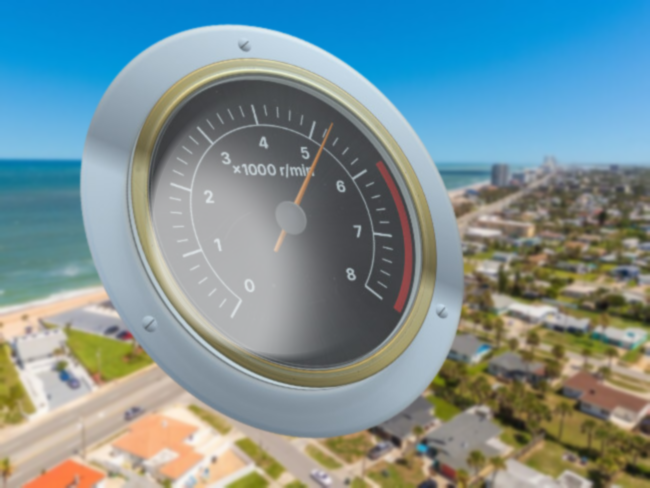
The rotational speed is 5200 rpm
